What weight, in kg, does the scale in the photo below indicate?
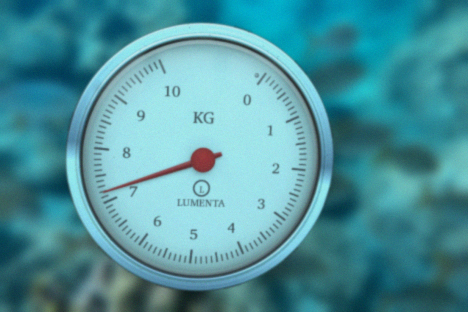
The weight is 7.2 kg
